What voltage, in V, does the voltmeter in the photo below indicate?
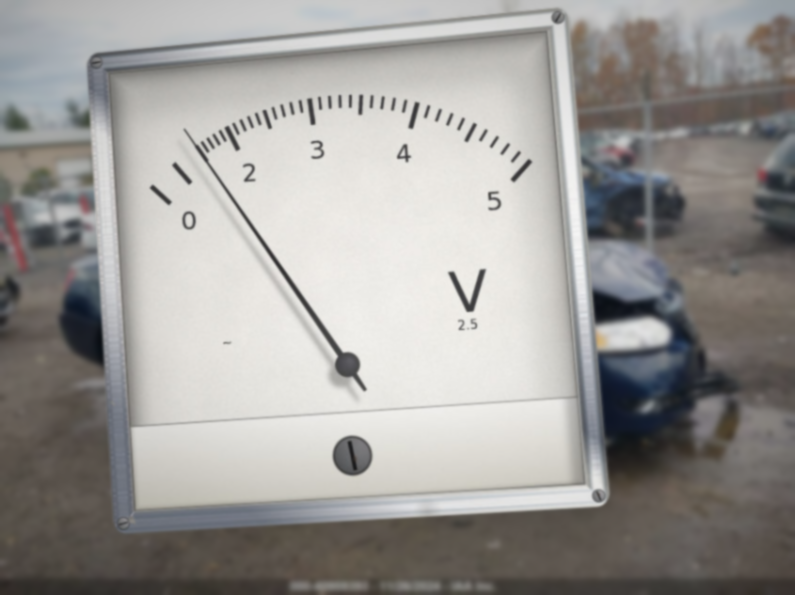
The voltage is 1.5 V
